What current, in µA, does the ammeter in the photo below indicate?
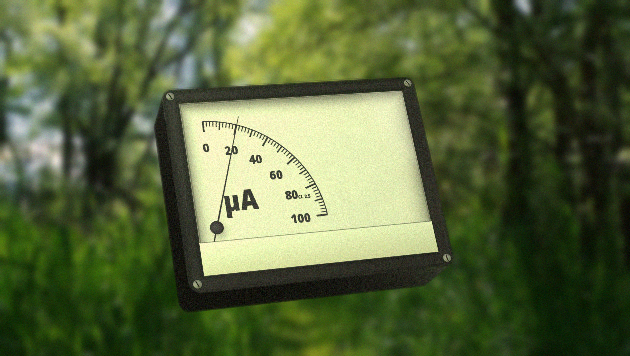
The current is 20 µA
